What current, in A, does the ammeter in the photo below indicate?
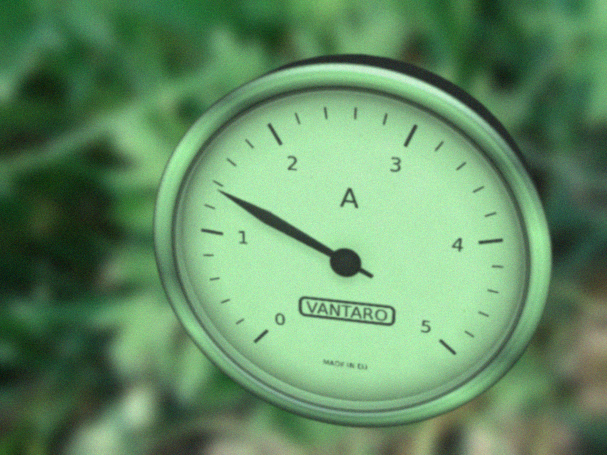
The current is 1.4 A
